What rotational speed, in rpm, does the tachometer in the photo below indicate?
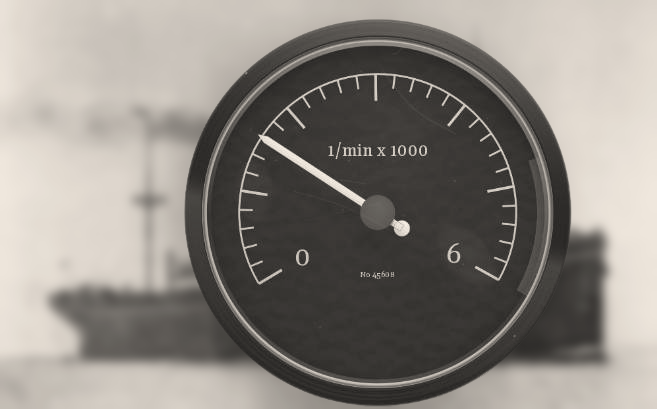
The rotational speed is 1600 rpm
